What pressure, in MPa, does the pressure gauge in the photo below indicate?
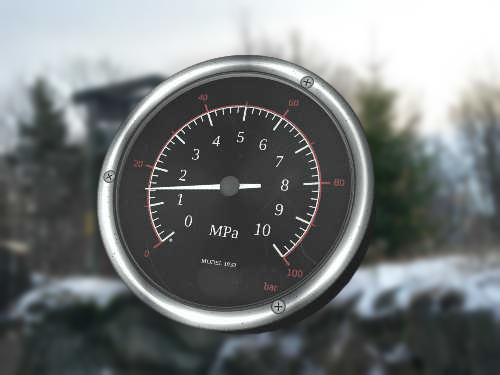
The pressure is 1.4 MPa
